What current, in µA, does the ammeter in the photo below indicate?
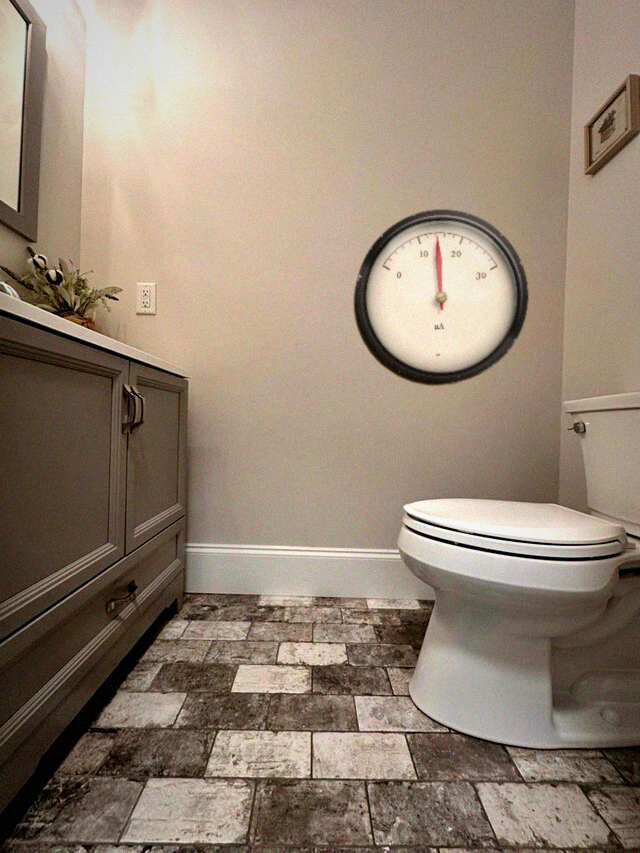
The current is 14 µA
